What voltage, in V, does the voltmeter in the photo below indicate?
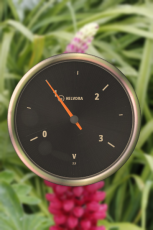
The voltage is 1 V
